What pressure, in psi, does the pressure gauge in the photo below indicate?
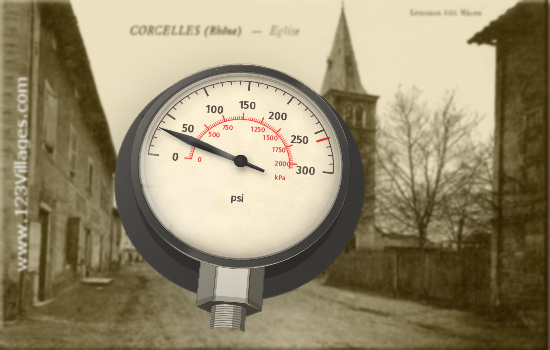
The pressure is 30 psi
